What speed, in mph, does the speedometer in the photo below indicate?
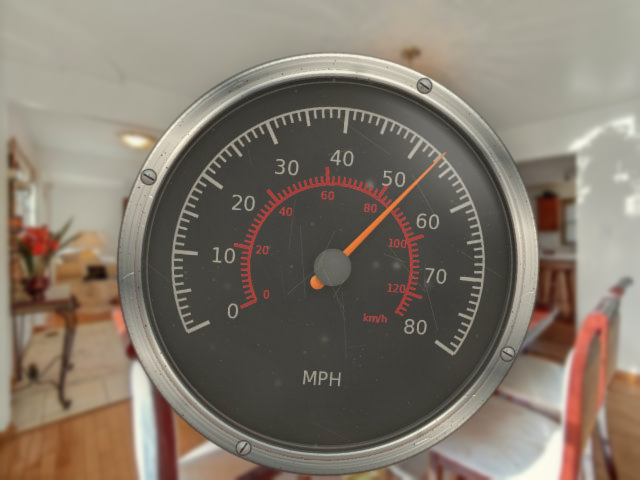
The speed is 53 mph
